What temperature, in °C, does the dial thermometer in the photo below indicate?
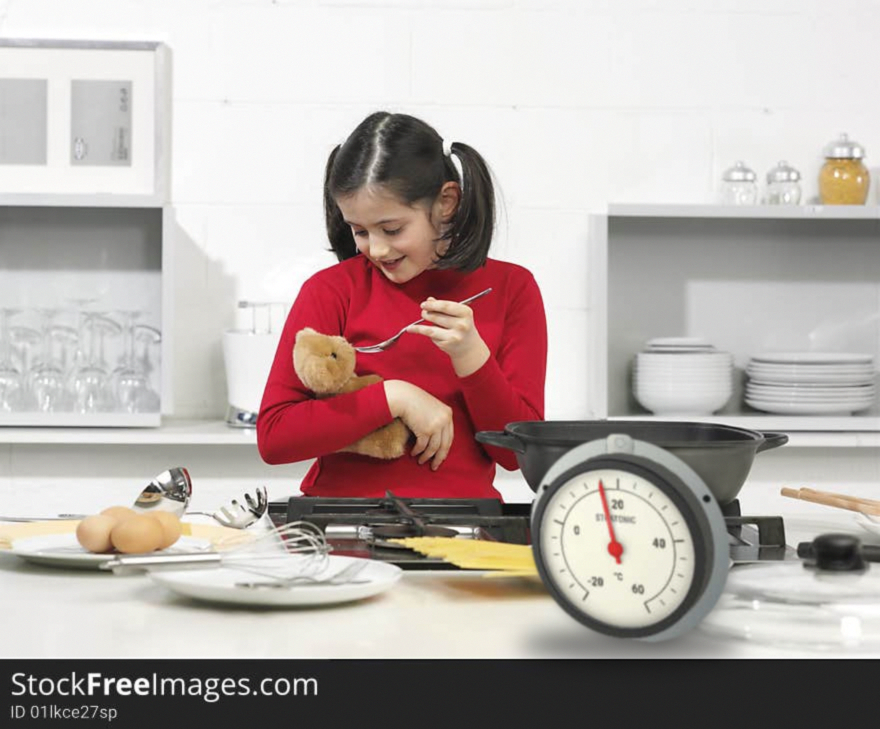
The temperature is 16 °C
